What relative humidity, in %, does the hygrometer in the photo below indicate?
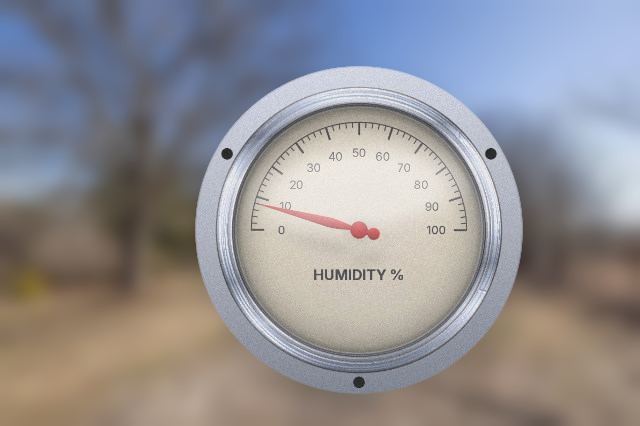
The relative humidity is 8 %
